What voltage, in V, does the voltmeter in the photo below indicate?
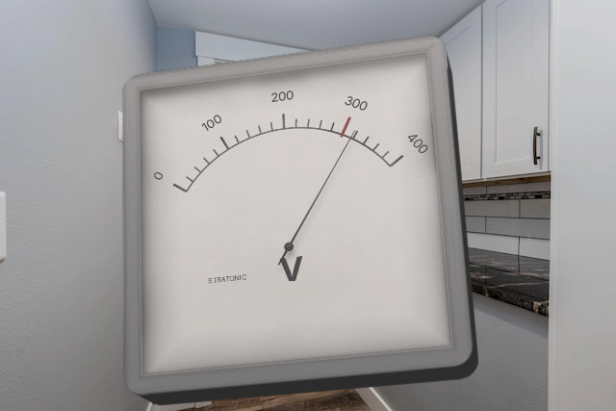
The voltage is 320 V
